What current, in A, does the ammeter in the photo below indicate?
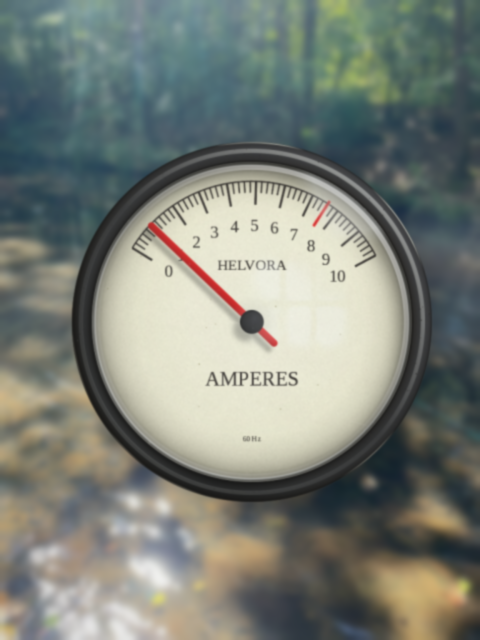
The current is 1 A
